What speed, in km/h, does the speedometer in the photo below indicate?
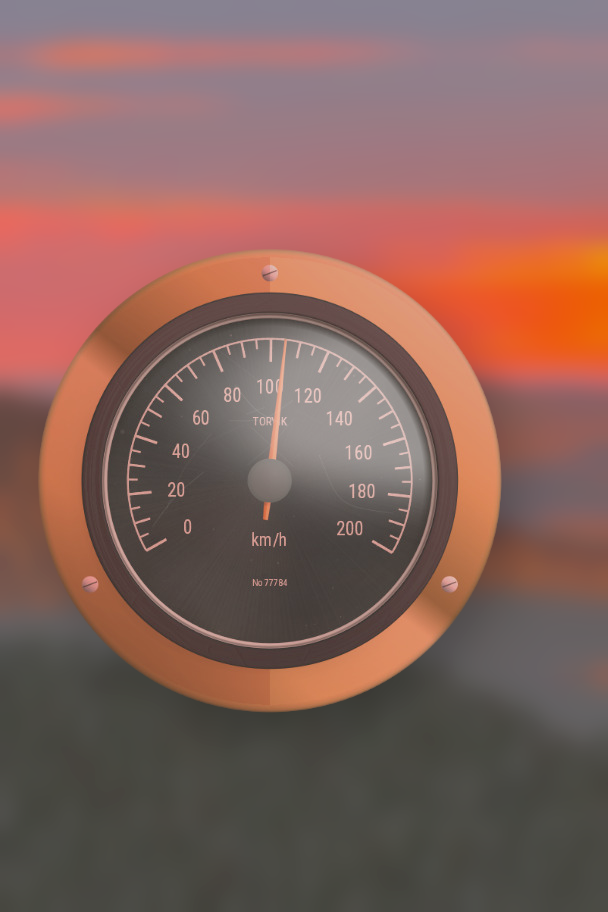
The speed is 105 km/h
